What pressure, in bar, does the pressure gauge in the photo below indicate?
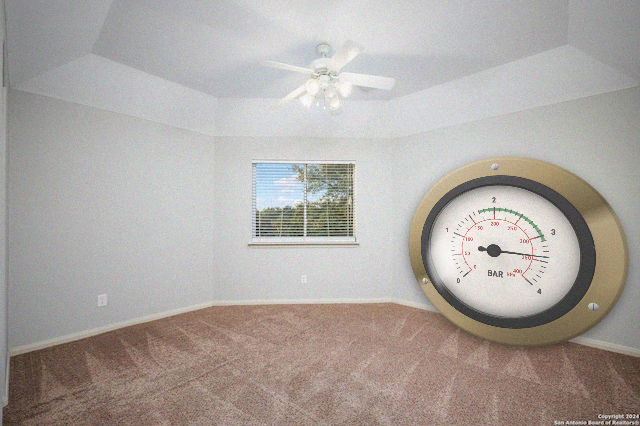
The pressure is 3.4 bar
